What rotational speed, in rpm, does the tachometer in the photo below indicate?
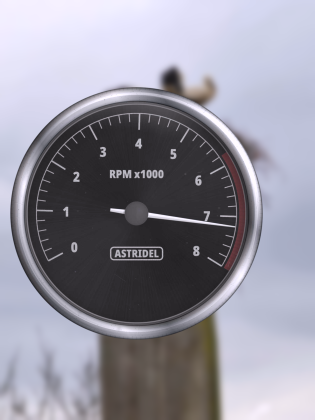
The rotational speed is 7200 rpm
